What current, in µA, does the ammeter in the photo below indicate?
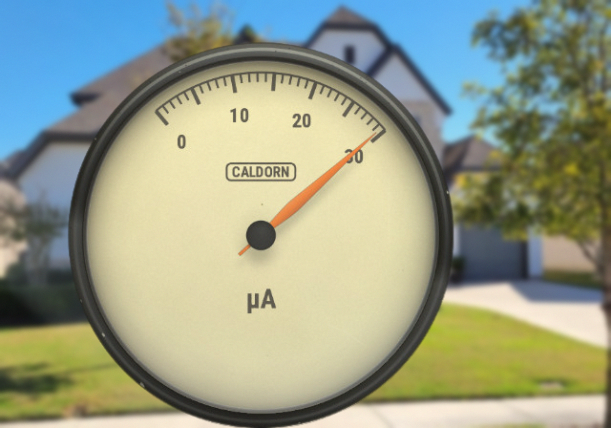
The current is 29.5 µA
